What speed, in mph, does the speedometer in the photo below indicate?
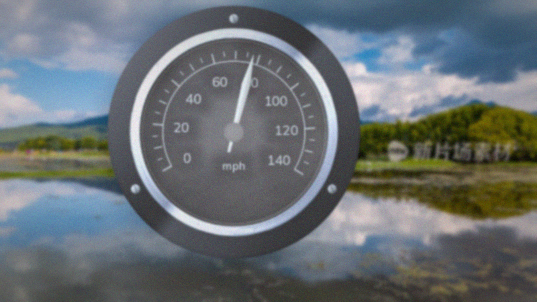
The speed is 77.5 mph
